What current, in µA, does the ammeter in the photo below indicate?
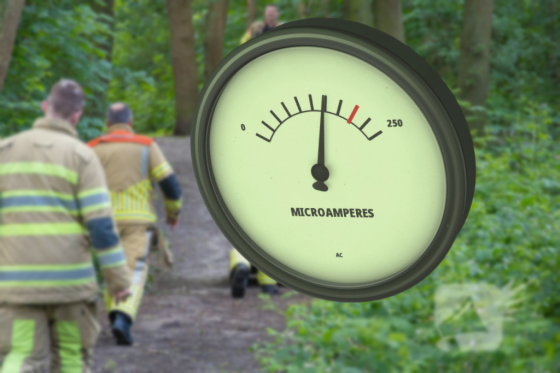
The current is 150 µA
